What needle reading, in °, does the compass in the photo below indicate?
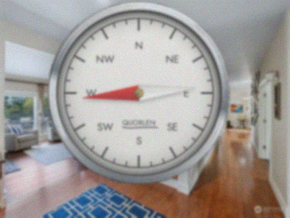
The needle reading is 265 °
